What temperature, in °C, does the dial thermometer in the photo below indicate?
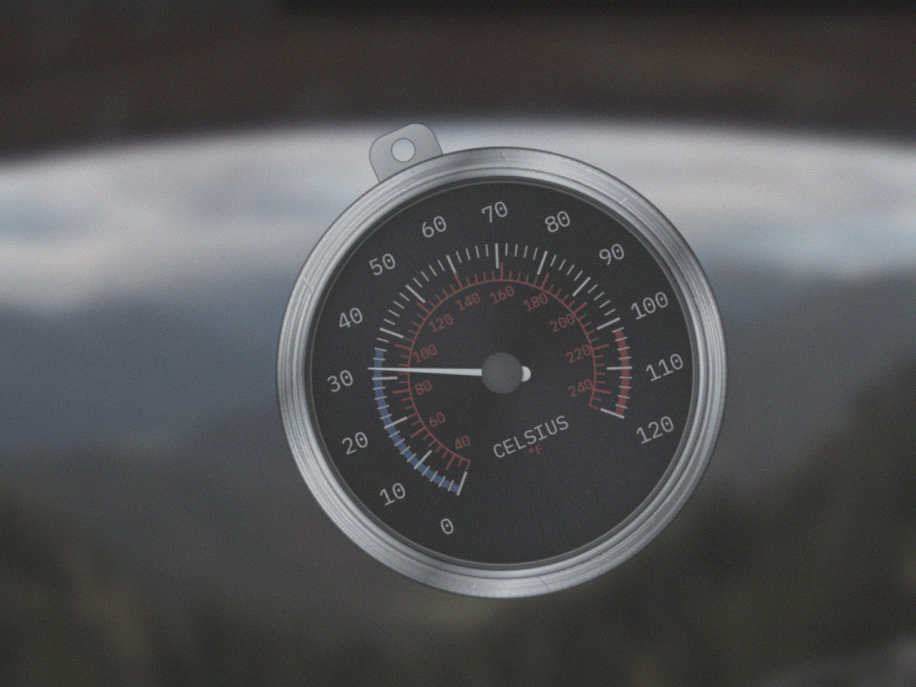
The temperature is 32 °C
